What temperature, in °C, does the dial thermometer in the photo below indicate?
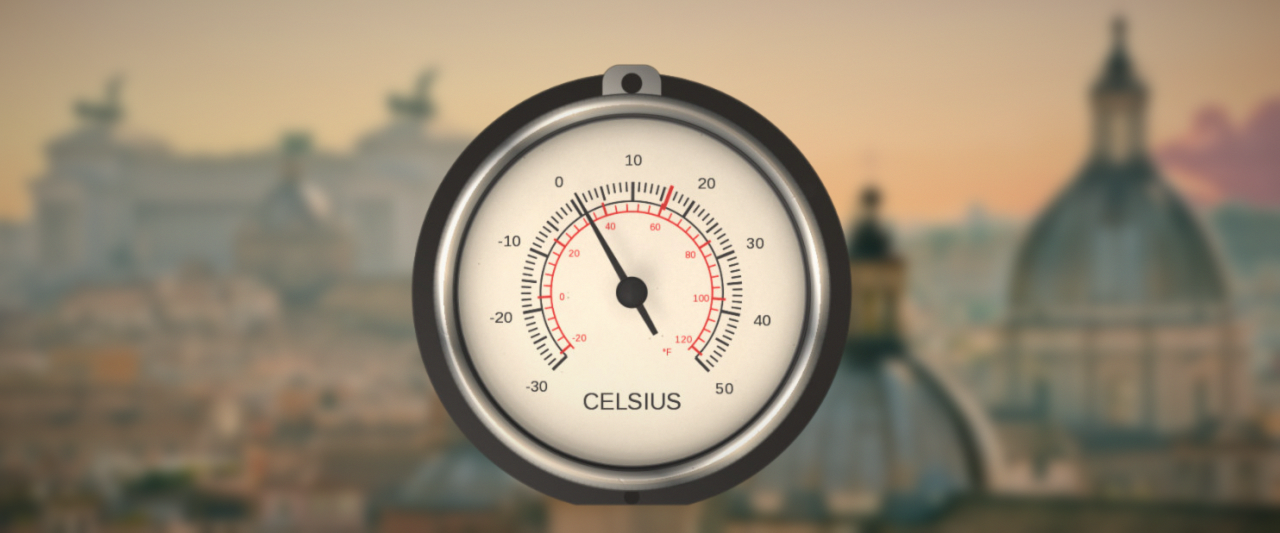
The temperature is 1 °C
